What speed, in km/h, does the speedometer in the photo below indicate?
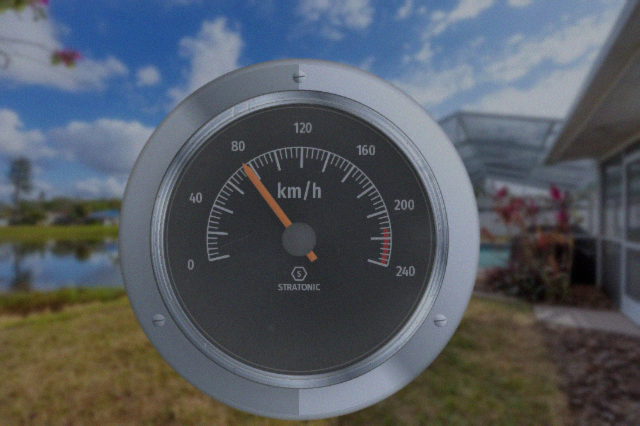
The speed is 76 km/h
